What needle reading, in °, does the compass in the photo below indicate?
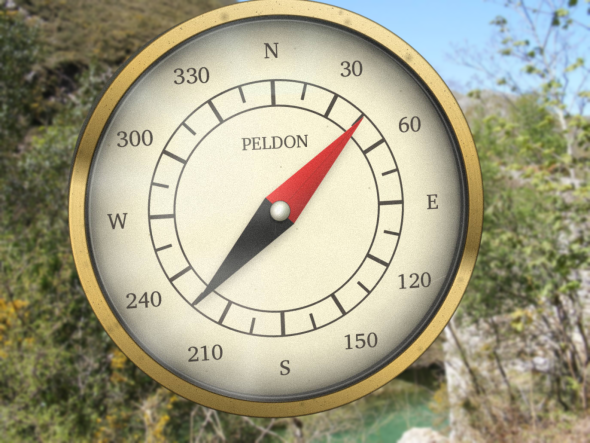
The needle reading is 45 °
